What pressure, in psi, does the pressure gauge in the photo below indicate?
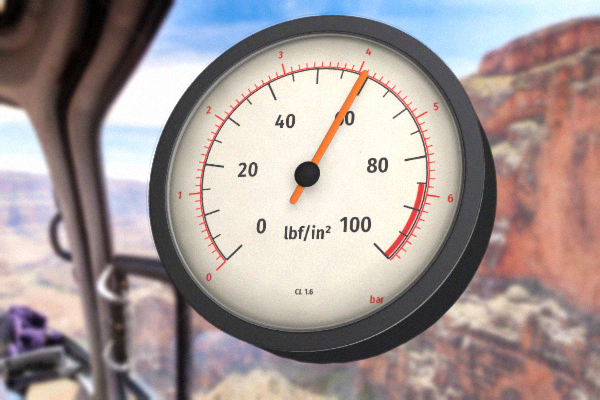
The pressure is 60 psi
